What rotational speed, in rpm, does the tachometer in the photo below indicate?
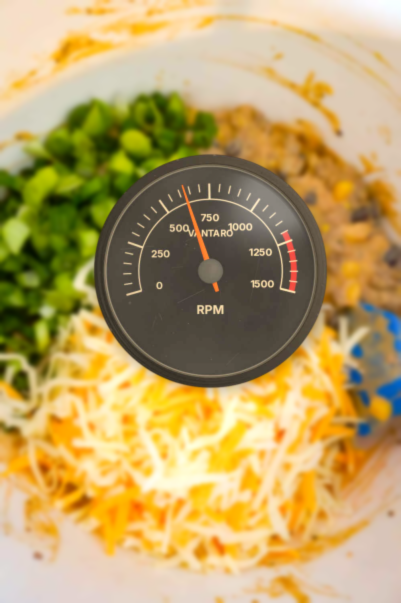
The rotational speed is 625 rpm
